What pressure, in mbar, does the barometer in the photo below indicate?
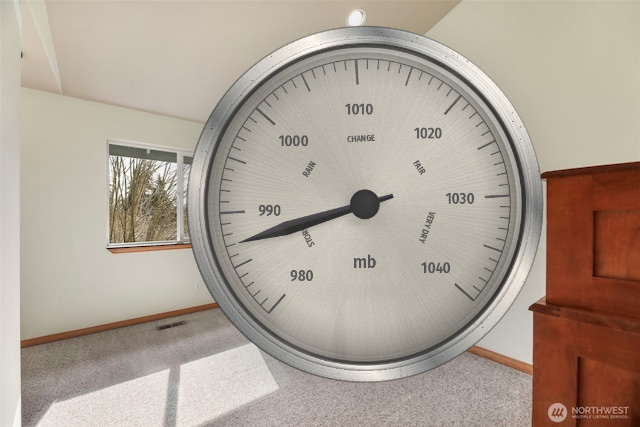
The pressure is 987 mbar
